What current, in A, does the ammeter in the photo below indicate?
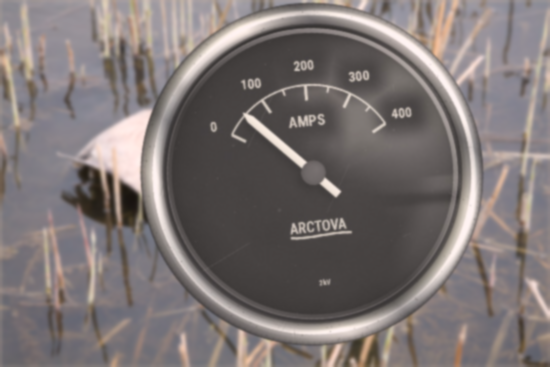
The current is 50 A
